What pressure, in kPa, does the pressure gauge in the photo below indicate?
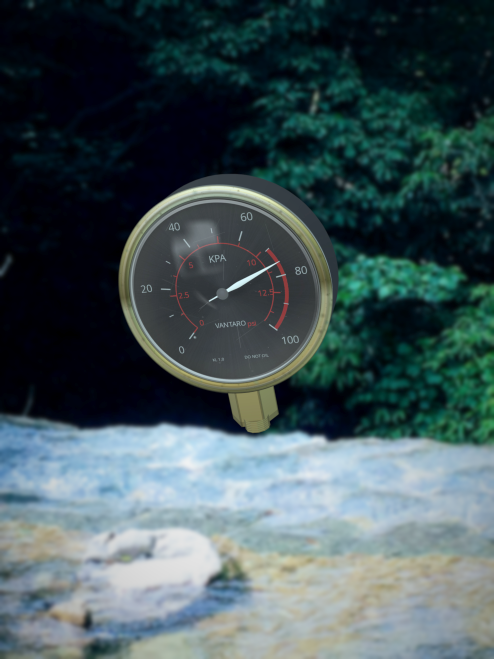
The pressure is 75 kPa
